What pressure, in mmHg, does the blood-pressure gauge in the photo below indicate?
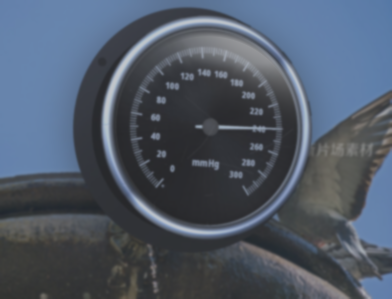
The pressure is 240 mmHg
